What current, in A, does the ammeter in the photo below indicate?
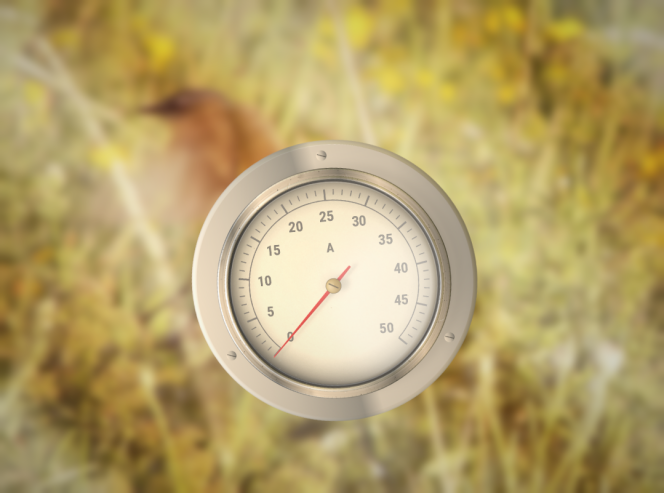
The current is 0 A
